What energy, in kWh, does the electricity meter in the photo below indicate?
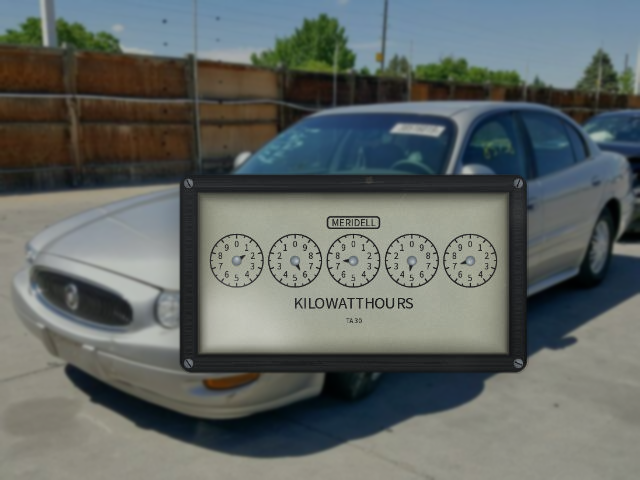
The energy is 15747 kWh
